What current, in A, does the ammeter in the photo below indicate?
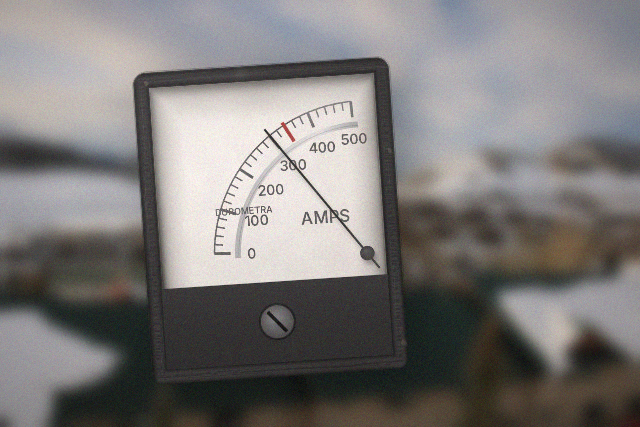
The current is 300 A
